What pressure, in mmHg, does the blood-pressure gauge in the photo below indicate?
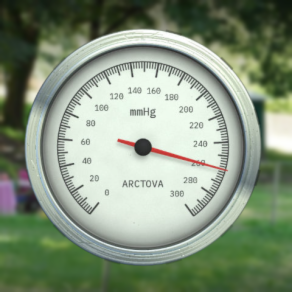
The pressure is 260 mmHg
